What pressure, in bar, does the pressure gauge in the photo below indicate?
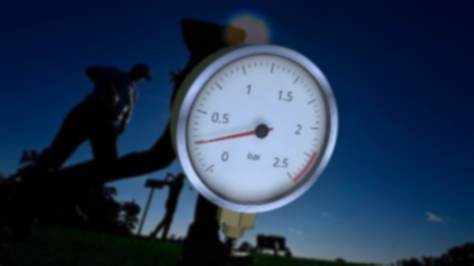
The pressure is 0.25 bar
